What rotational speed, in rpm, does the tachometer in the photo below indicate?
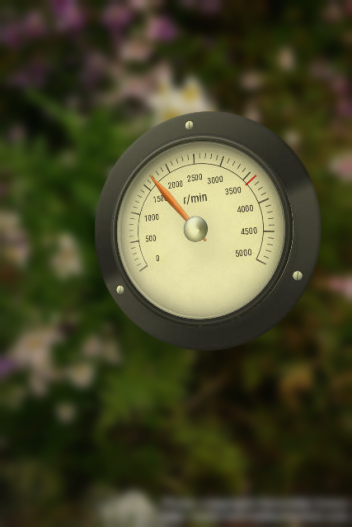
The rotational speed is 1700 rpm
